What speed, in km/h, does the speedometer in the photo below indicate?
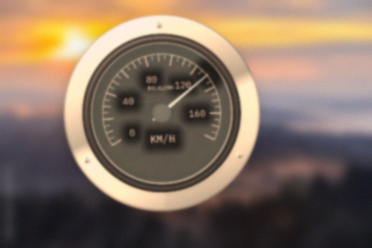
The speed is 130 km/h
